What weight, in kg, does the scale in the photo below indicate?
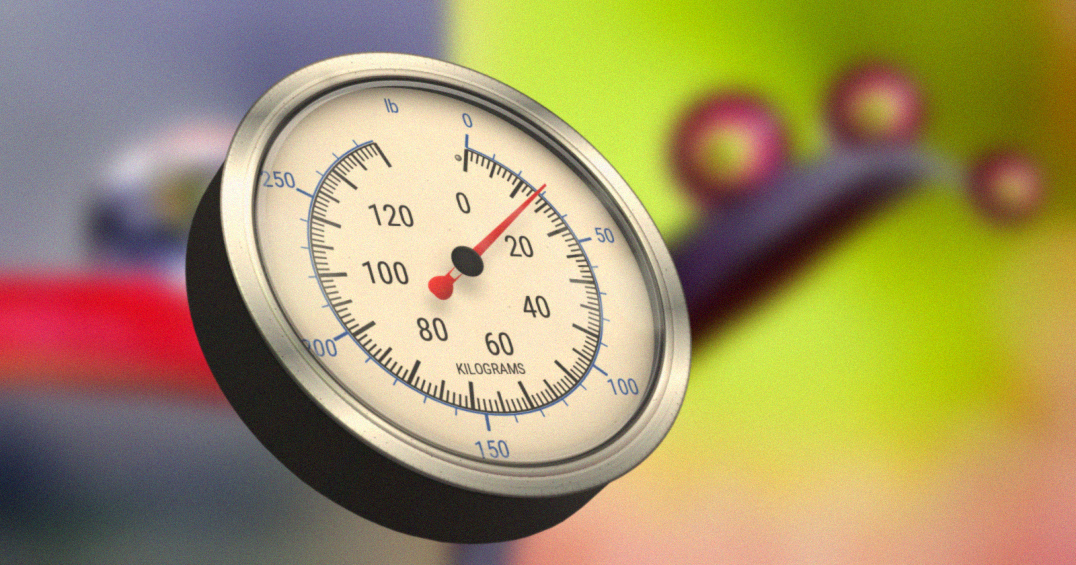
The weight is 13 kg
